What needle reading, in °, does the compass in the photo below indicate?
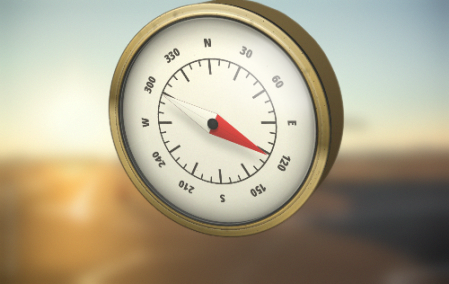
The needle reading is 120 °
